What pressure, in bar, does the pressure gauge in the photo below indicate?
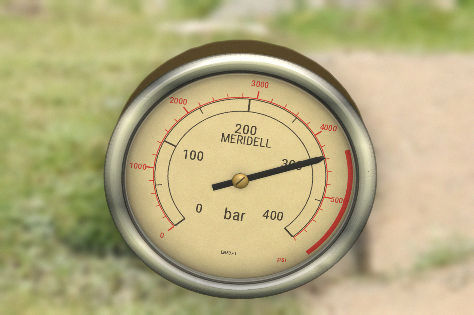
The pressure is 300 bar
